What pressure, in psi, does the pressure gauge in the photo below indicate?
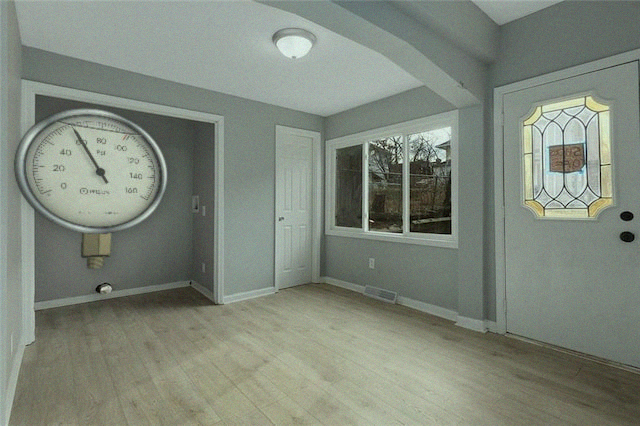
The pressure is 60 psi
